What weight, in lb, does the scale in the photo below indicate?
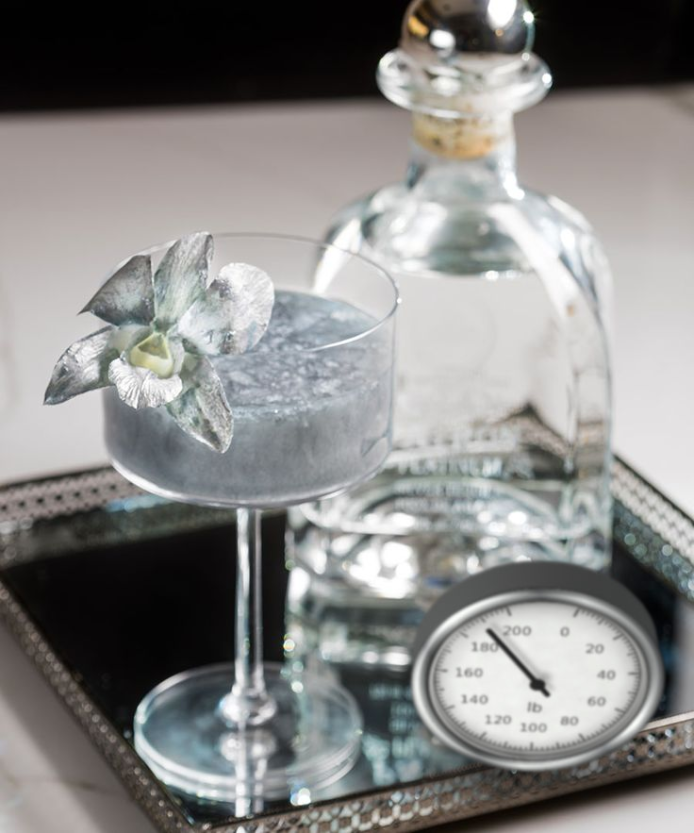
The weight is 190 lb
